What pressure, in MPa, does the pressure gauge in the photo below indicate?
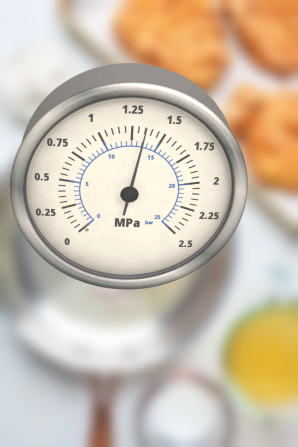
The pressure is 1.35 MPa
